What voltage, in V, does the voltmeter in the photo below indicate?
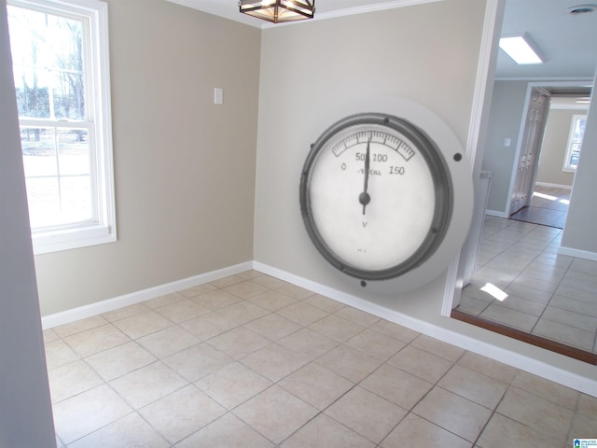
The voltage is 75 V
